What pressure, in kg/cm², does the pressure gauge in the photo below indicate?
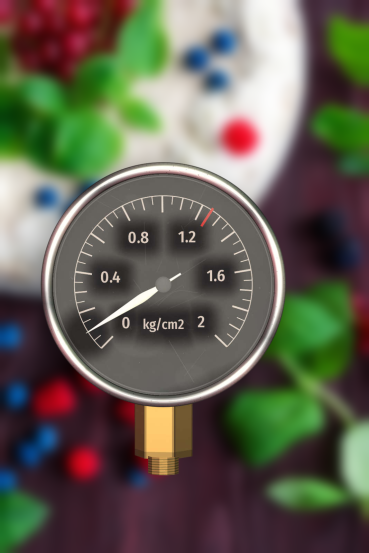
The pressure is 0.1 kg/cm²
